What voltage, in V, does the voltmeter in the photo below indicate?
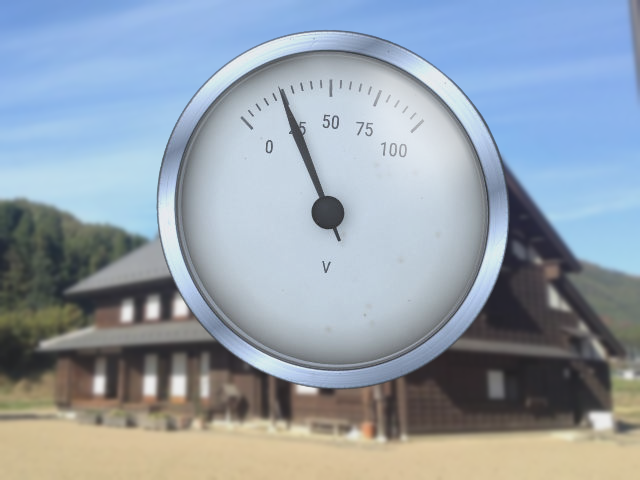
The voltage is 25 V
